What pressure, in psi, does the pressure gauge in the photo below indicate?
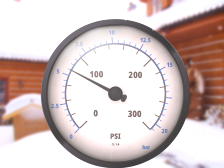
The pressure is 80 psi
